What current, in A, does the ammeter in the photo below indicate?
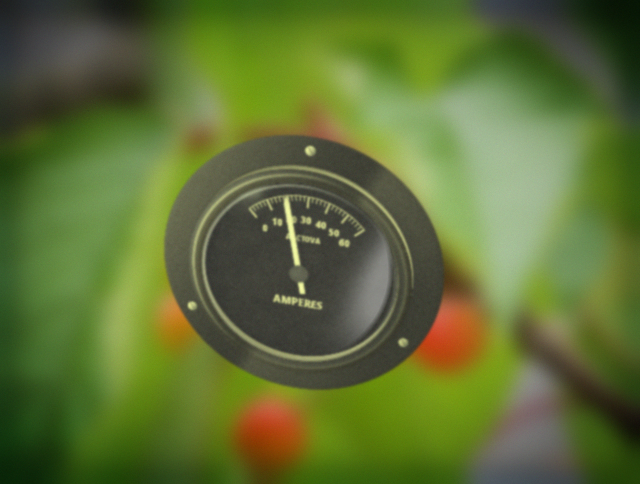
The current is 20 A
